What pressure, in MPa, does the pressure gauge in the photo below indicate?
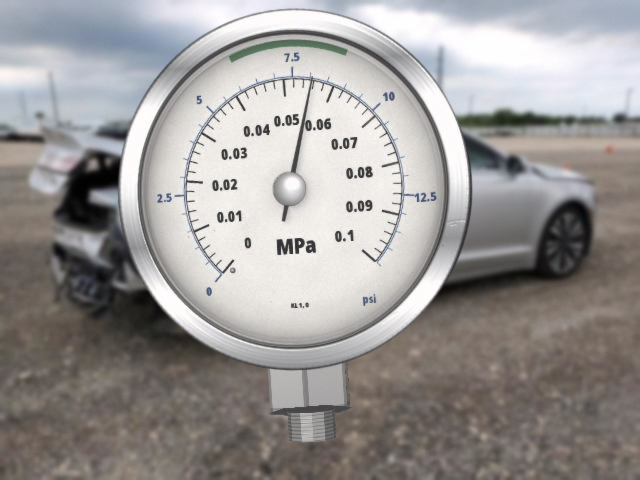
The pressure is 0.056 MPa
